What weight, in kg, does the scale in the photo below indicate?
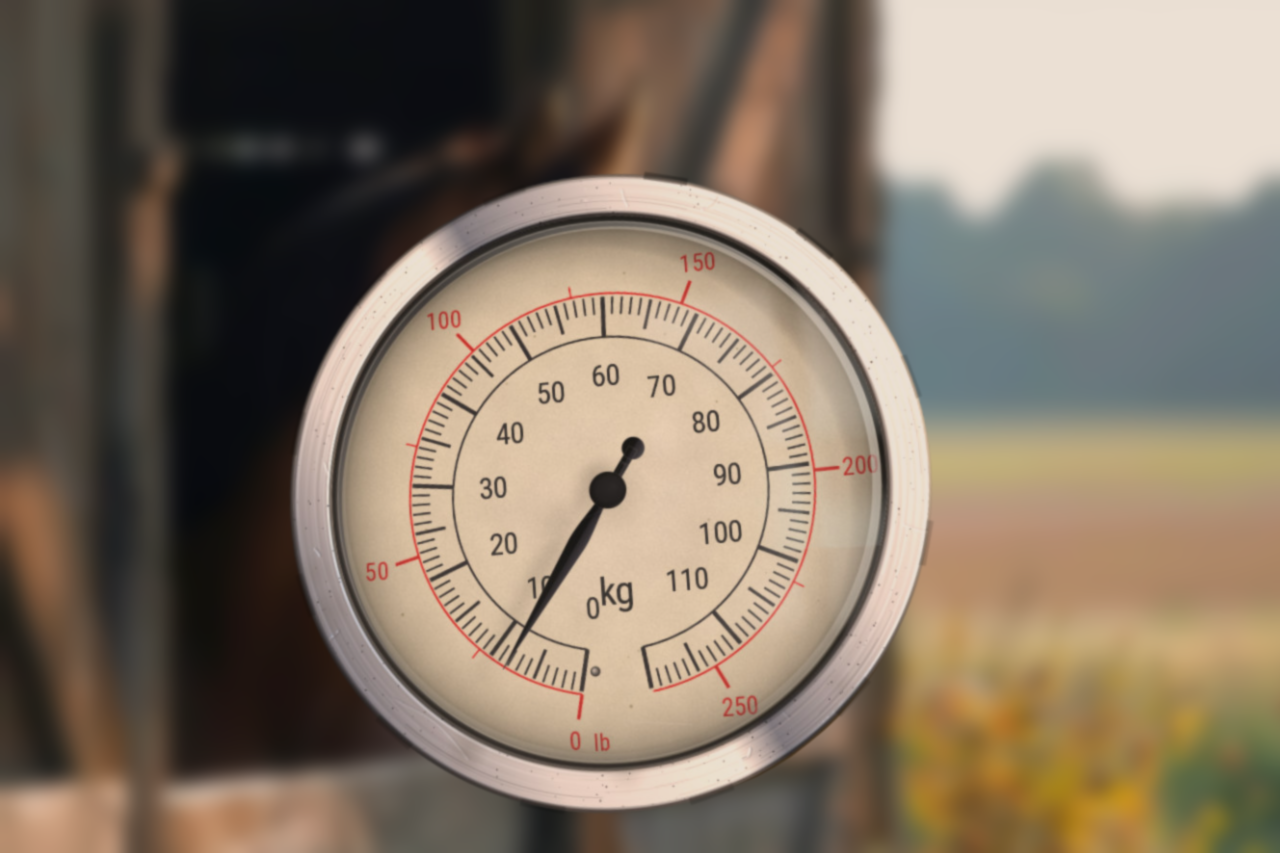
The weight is 8 kg
